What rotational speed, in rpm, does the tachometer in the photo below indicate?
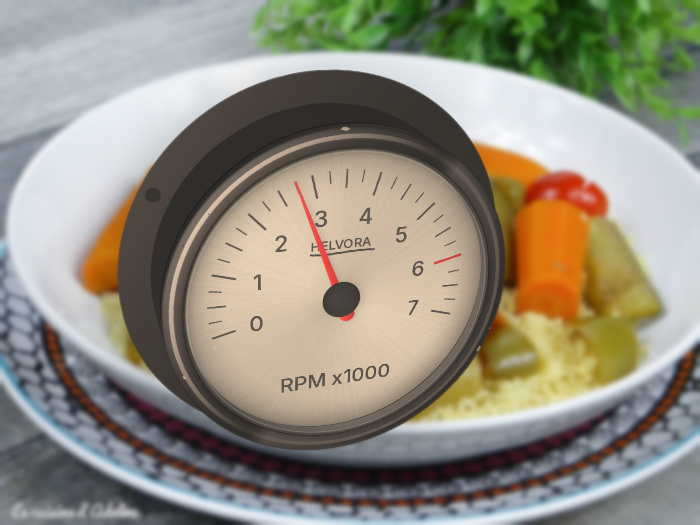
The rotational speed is 2750 rpm
